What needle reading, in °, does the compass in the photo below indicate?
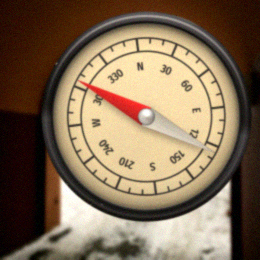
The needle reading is 305 °
